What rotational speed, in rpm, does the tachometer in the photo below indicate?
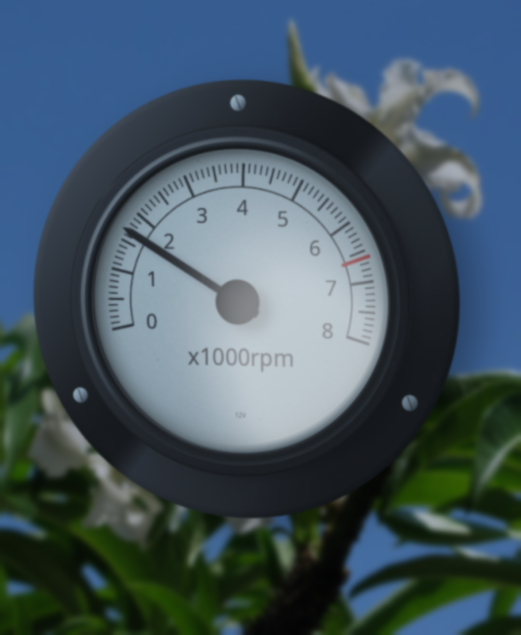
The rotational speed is 1700 rpm
